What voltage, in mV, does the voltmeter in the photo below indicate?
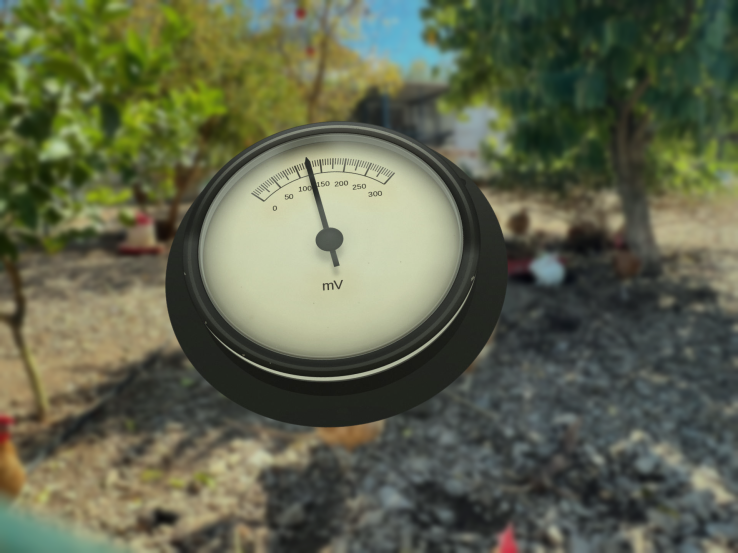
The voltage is 125 mV
